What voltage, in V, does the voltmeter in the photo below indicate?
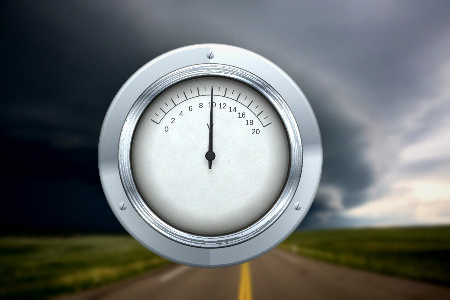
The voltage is 10 V
